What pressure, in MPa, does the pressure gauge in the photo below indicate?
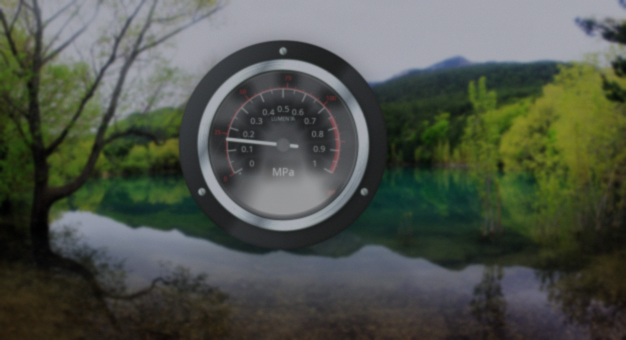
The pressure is 0.15 MPa
